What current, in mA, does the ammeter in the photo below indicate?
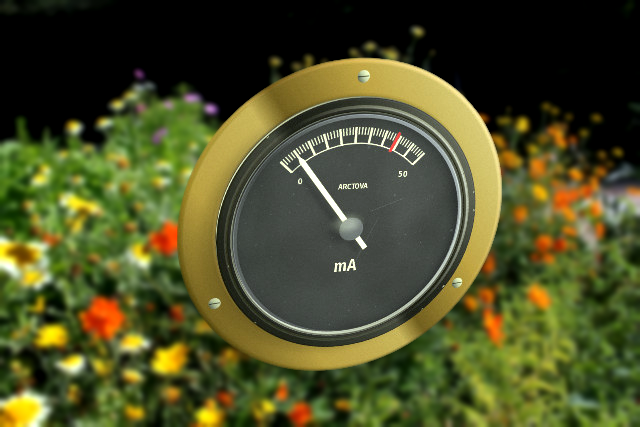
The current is 5 mA
